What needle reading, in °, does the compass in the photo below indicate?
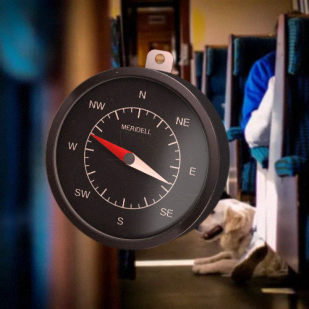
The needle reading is 290 °
